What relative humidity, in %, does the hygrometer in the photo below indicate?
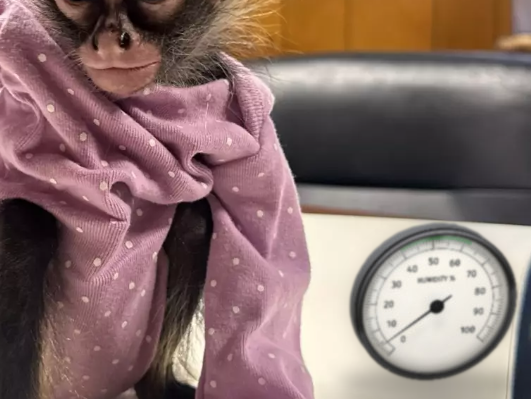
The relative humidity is 5 %
